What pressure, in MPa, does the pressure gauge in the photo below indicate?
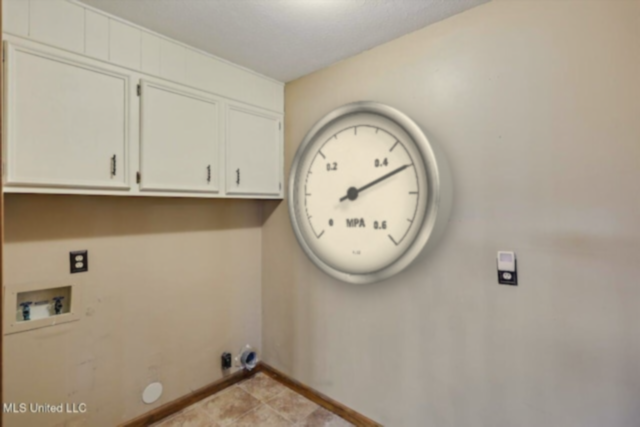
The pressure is 0.45 MPa
